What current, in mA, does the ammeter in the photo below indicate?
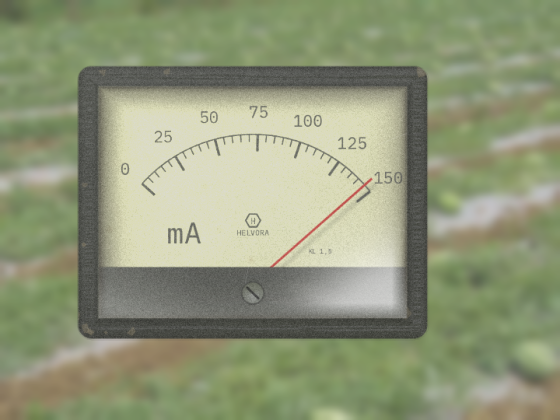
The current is 145 mA
